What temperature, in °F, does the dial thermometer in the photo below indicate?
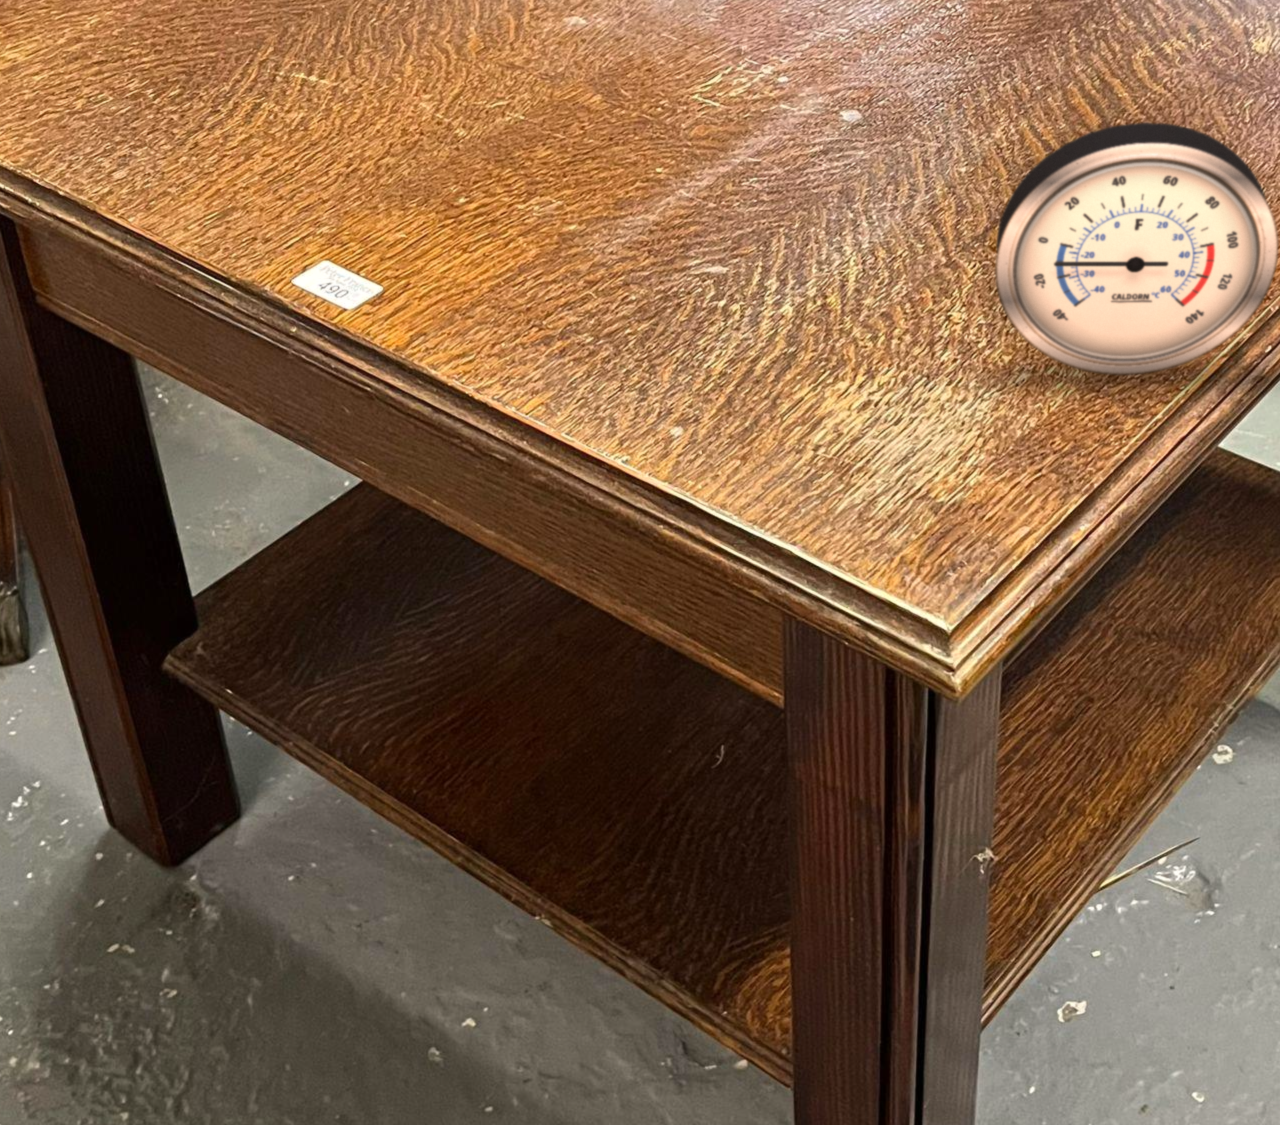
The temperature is -10 °F
